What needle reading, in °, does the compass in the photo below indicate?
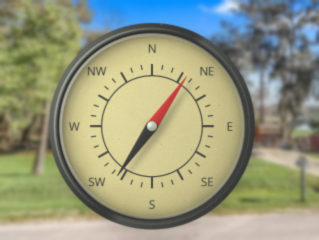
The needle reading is 35 °
